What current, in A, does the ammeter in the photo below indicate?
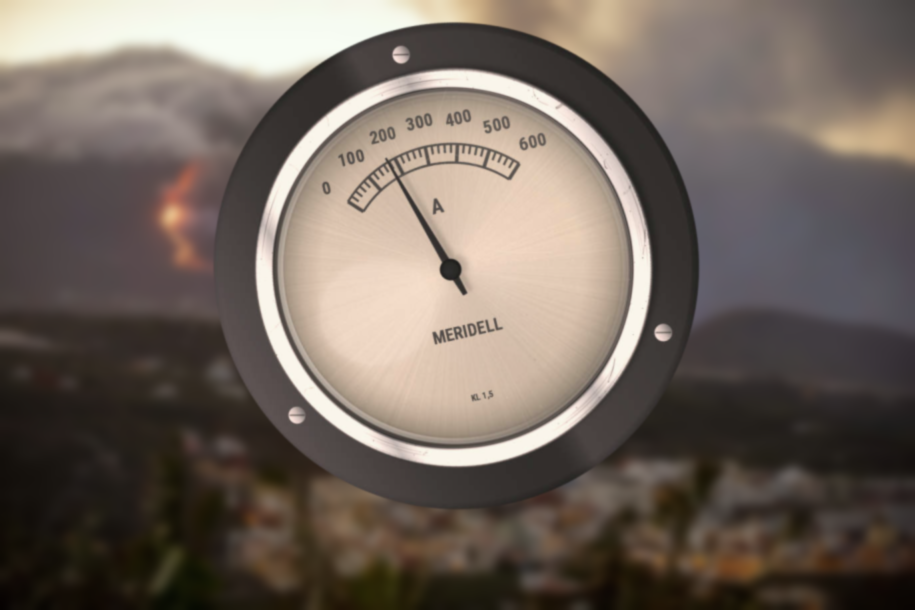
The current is 180 A
